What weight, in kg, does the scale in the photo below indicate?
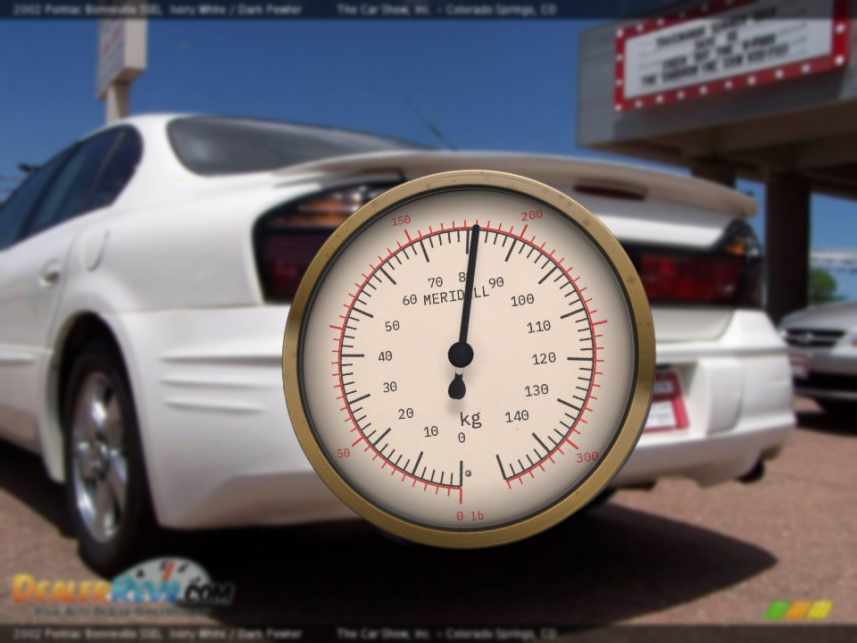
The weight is 82 kg
